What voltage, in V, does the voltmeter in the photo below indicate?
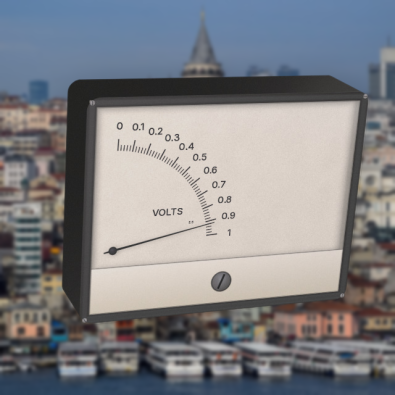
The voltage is 0.9 V
